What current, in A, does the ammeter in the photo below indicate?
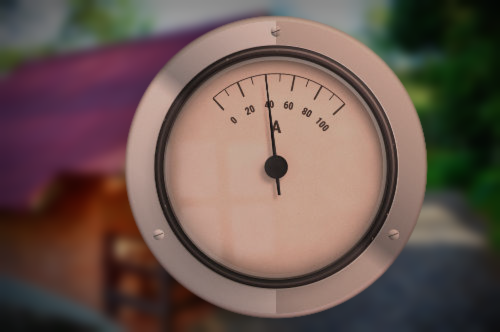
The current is 40 A
